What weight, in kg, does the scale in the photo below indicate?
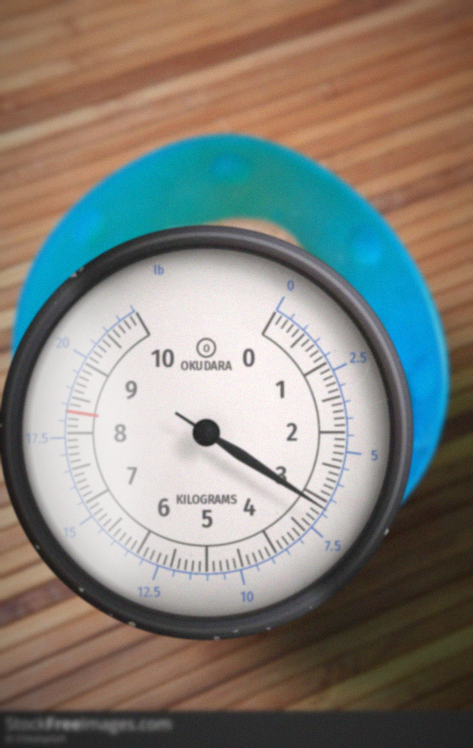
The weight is 3.1 kg
